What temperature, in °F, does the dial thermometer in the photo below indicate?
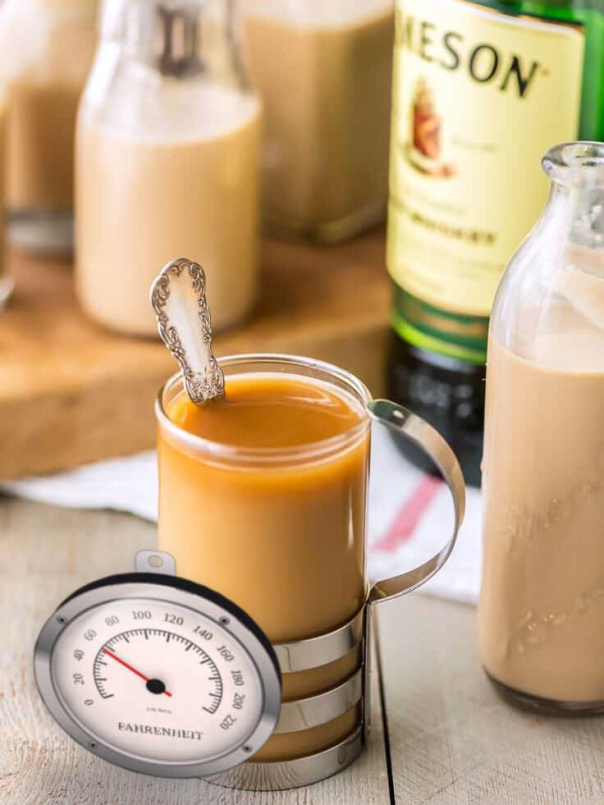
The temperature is 60 °F
